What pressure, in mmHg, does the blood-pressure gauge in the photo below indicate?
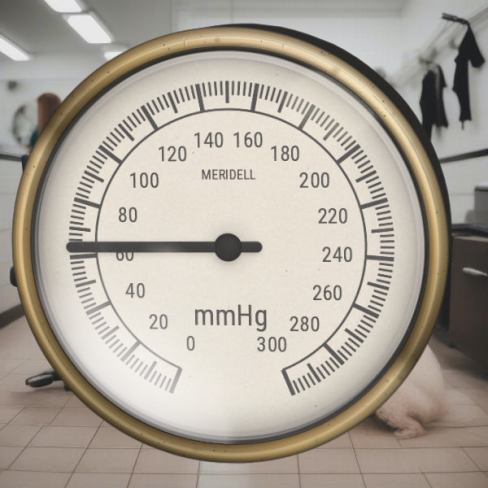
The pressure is 64 mmHg
